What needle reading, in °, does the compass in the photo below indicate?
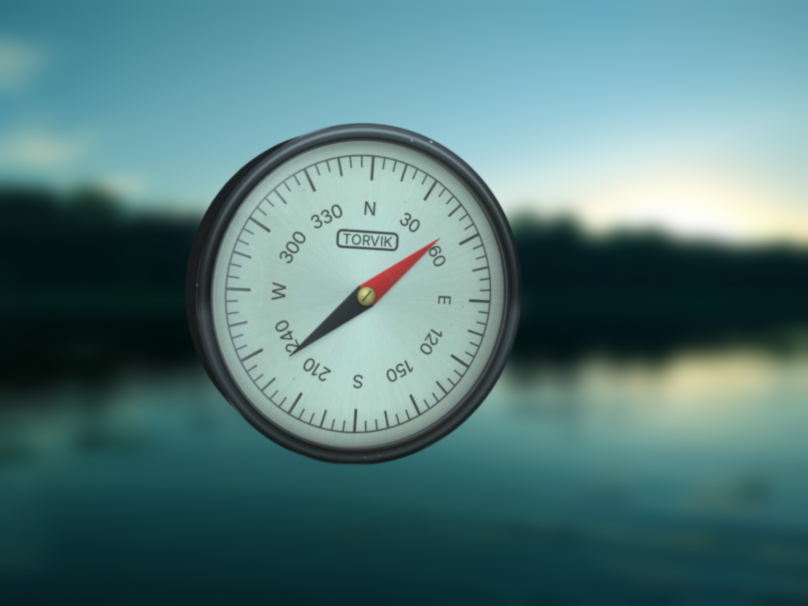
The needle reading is 50 °
